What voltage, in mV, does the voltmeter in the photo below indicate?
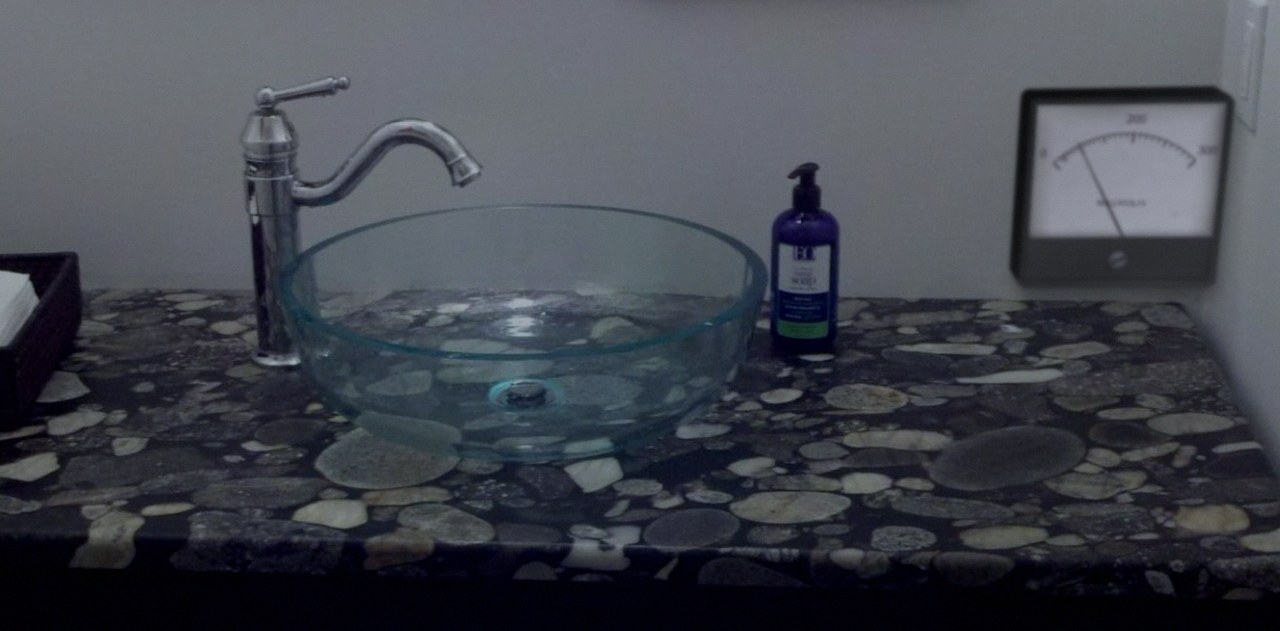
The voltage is 100 mV
